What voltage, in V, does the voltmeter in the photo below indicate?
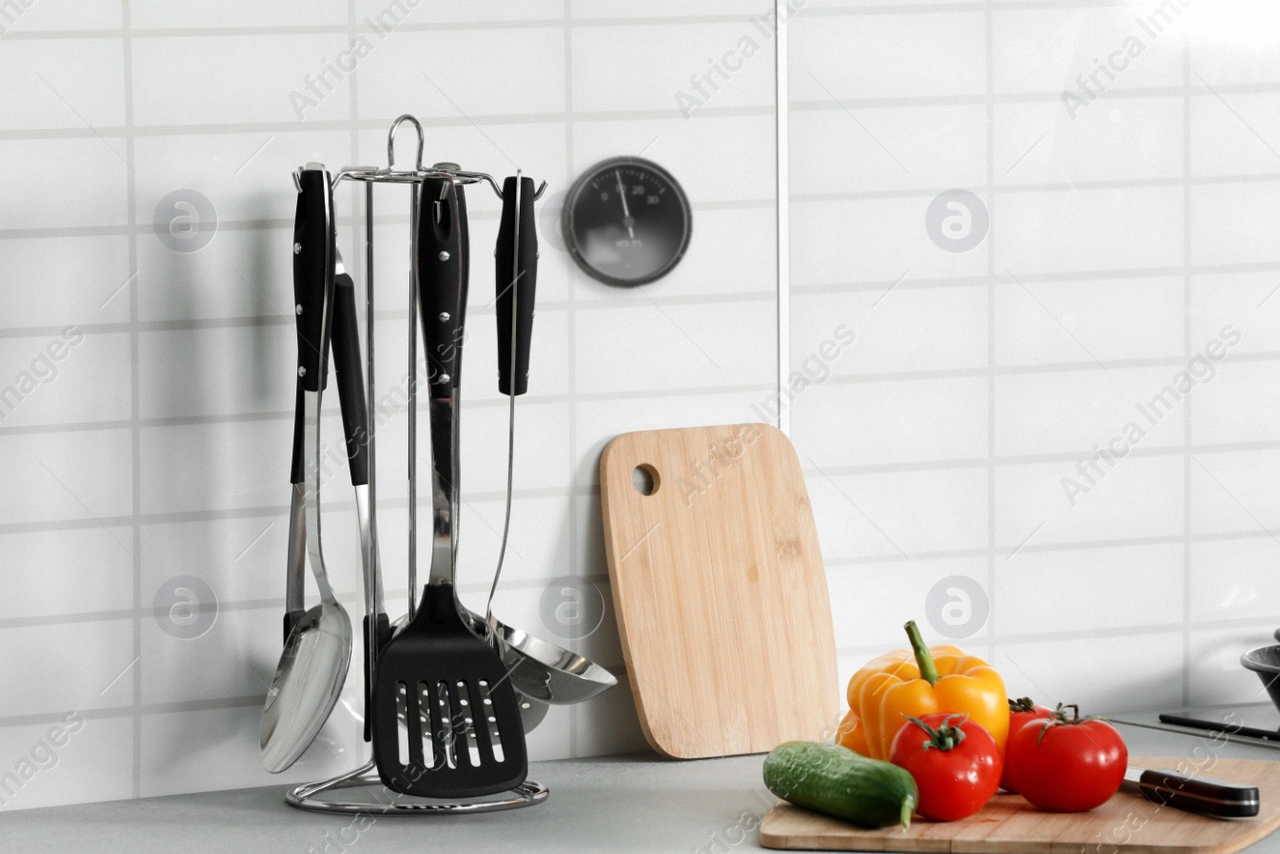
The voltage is 10 V
